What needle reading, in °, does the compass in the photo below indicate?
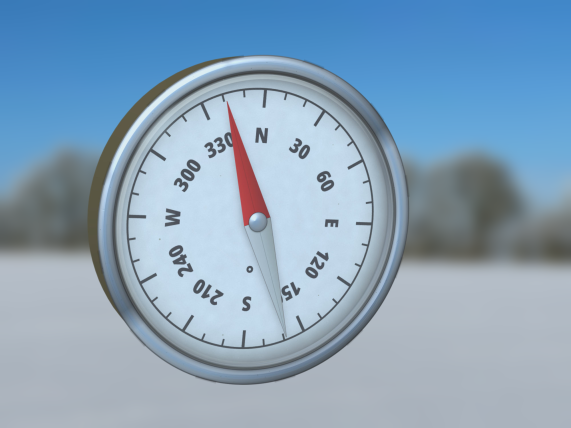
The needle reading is 340 °
